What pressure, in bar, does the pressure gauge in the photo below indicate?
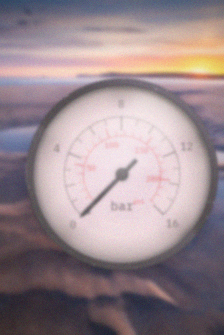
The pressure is 0 bar
